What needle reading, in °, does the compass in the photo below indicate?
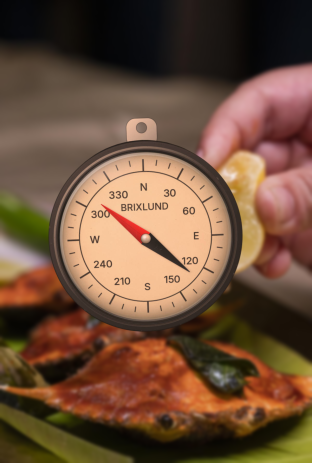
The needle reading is 310 °
